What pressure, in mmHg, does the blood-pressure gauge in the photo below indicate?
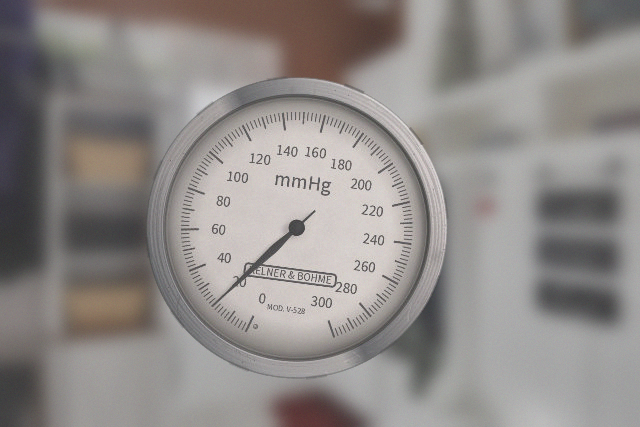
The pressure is 20 mmHg
